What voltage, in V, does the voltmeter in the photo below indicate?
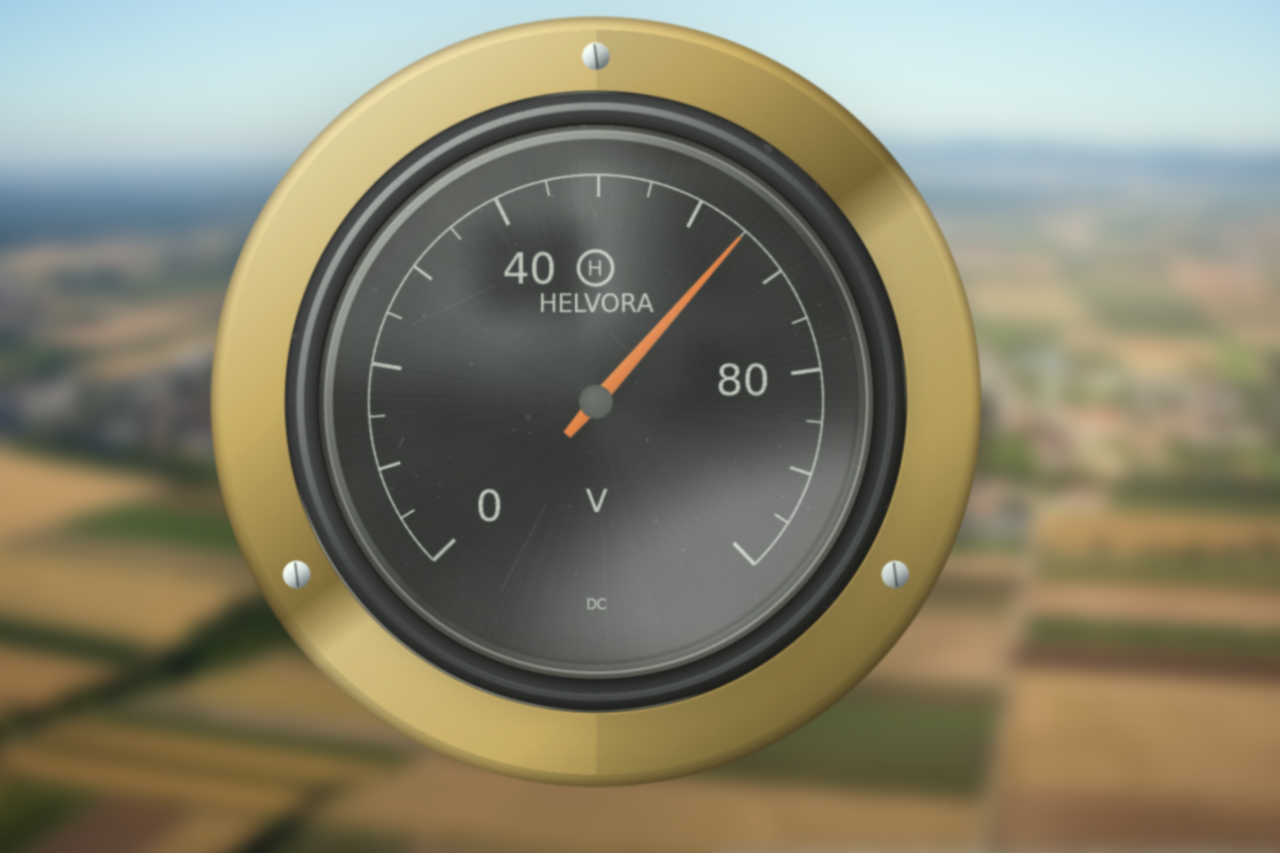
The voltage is 65 V
